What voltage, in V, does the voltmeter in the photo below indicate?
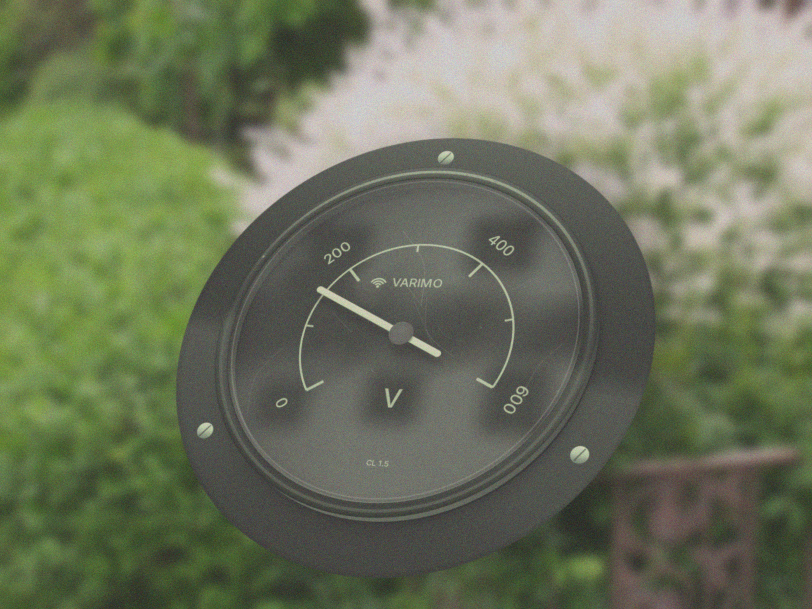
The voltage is 150 V
